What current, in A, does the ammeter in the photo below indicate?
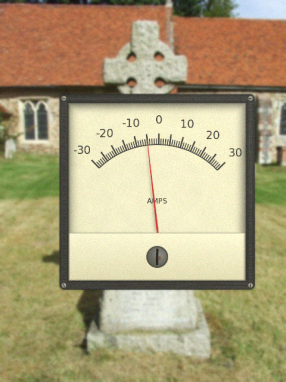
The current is -5 A
